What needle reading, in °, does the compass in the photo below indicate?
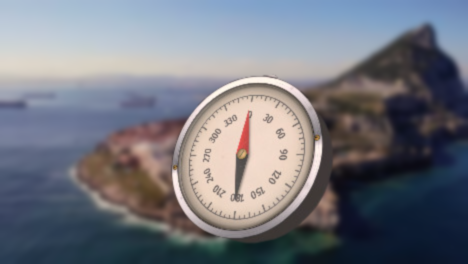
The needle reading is 0 °
